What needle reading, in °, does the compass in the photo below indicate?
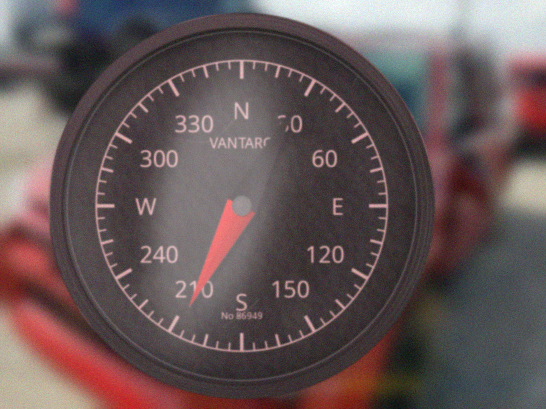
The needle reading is 207.5 °
